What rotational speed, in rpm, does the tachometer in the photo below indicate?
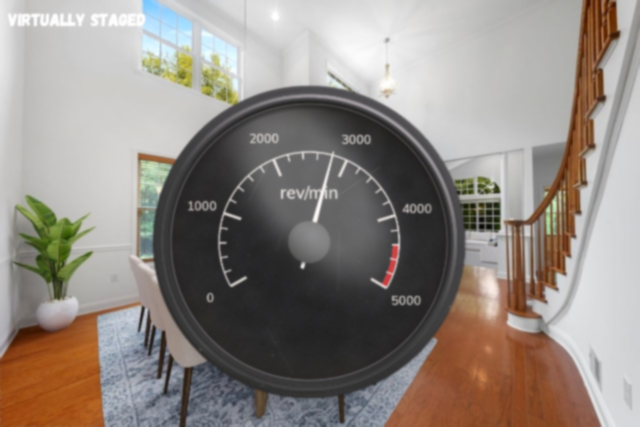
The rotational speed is 2800 rpm
